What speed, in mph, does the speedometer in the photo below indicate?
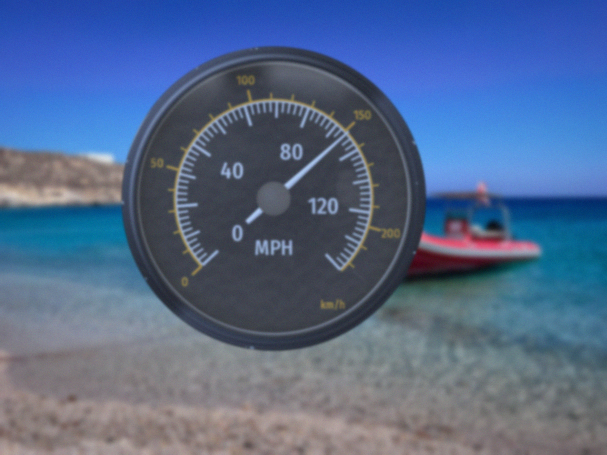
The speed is 94 mph
